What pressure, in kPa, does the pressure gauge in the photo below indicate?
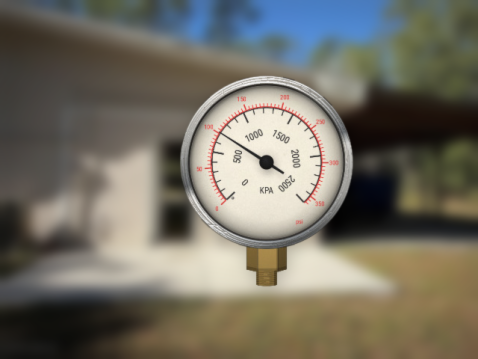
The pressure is 700 kPa
